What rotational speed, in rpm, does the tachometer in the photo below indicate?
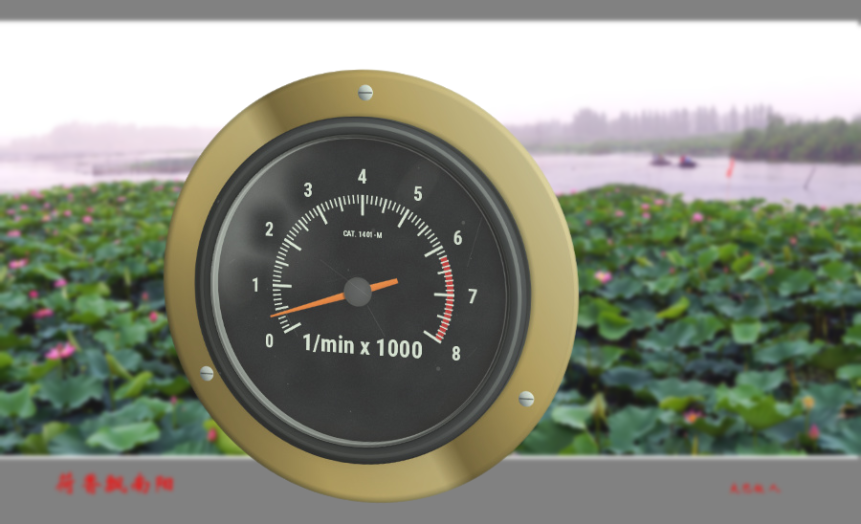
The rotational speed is 400 rpm
